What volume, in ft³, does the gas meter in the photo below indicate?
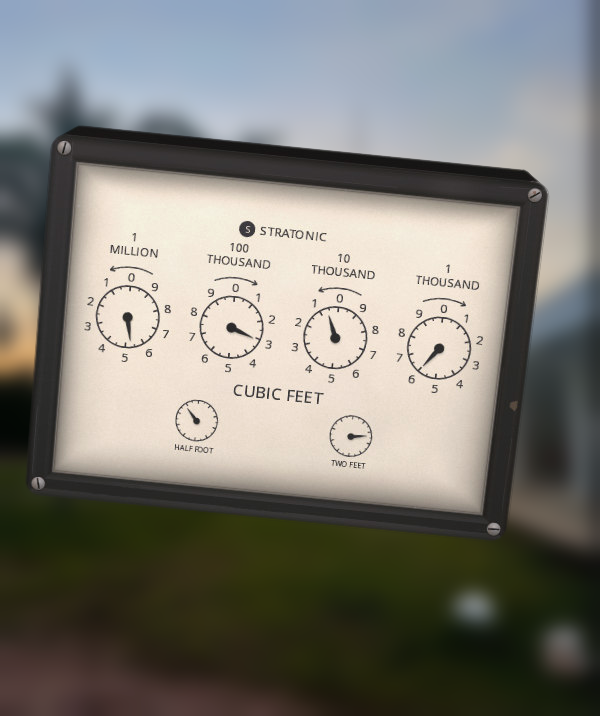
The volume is 530600 ft³
